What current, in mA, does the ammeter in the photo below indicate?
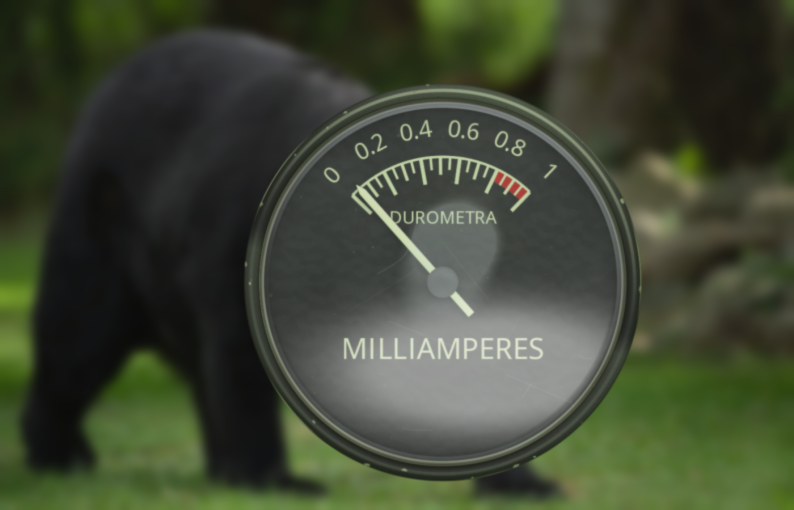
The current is 0.05 mA
